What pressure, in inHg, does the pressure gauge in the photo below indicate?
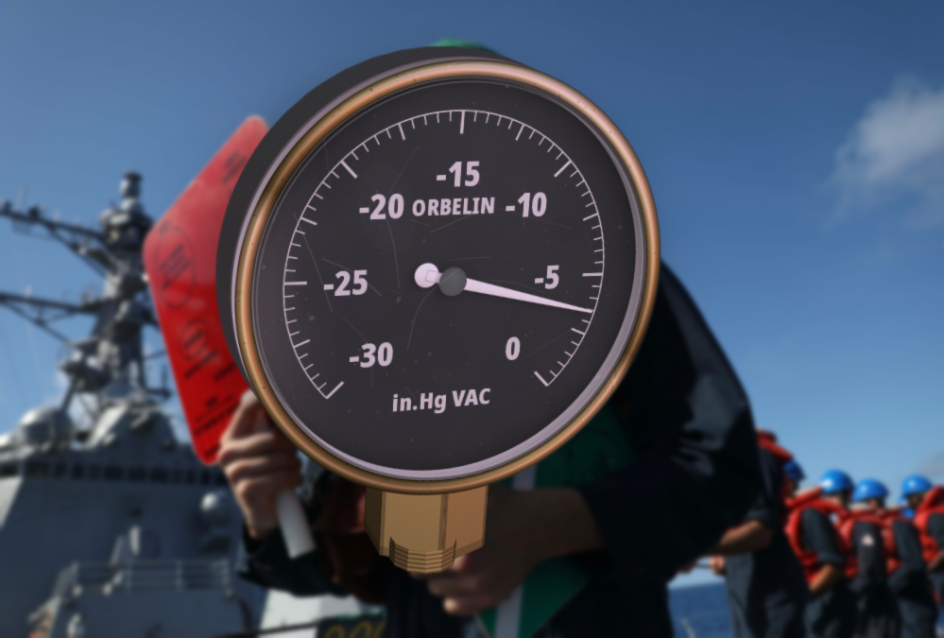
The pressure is -3.5 inHg
